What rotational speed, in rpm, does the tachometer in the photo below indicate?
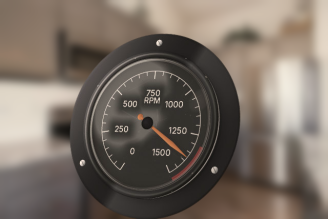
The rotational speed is 1375 rpm
